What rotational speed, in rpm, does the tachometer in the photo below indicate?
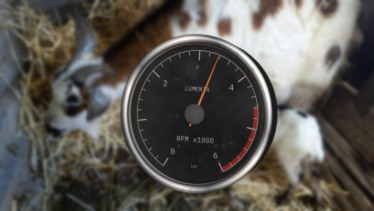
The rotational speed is 3400 rpm
